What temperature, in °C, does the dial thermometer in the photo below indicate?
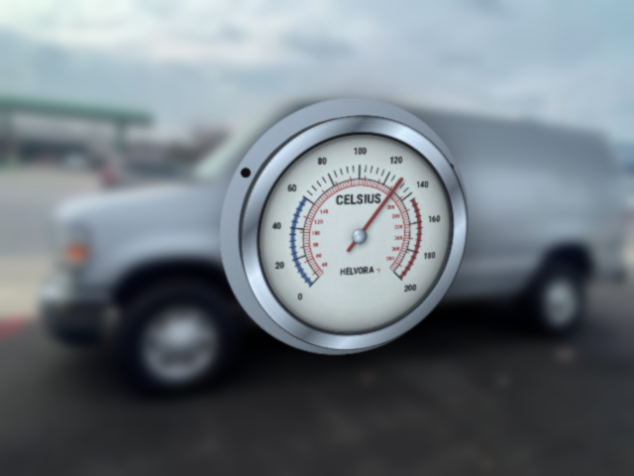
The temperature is 128 °C
